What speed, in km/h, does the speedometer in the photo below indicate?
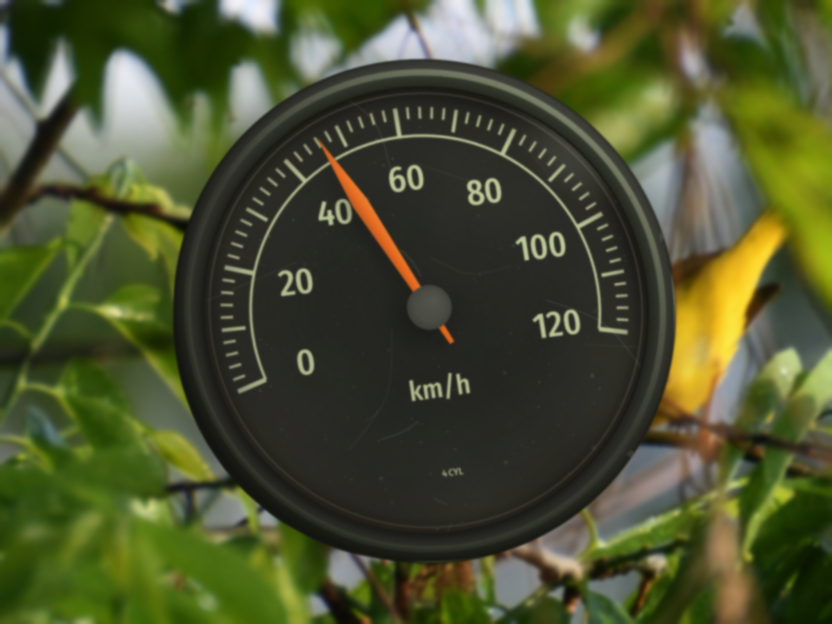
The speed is 46 km/h
